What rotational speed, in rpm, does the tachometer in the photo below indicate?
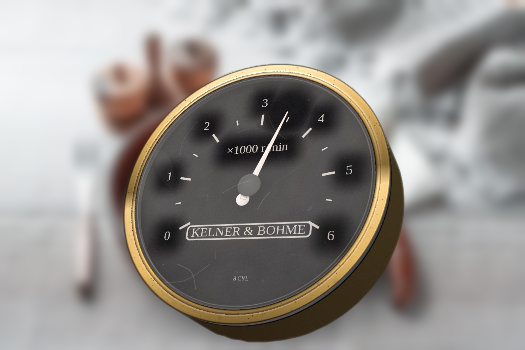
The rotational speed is 3500 rpm
